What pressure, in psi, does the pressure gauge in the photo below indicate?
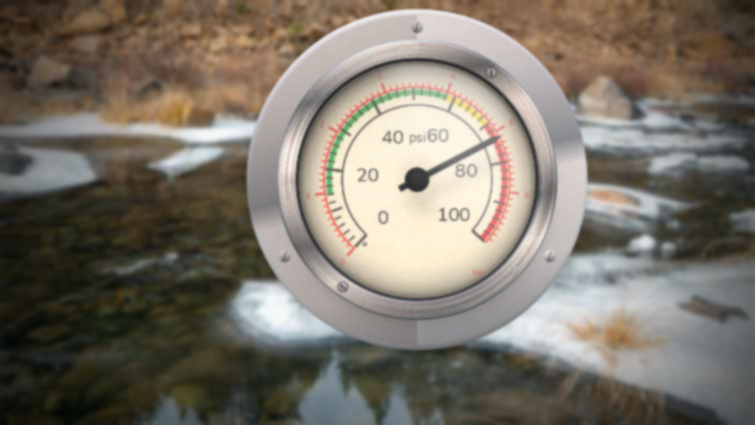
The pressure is 74 psi
